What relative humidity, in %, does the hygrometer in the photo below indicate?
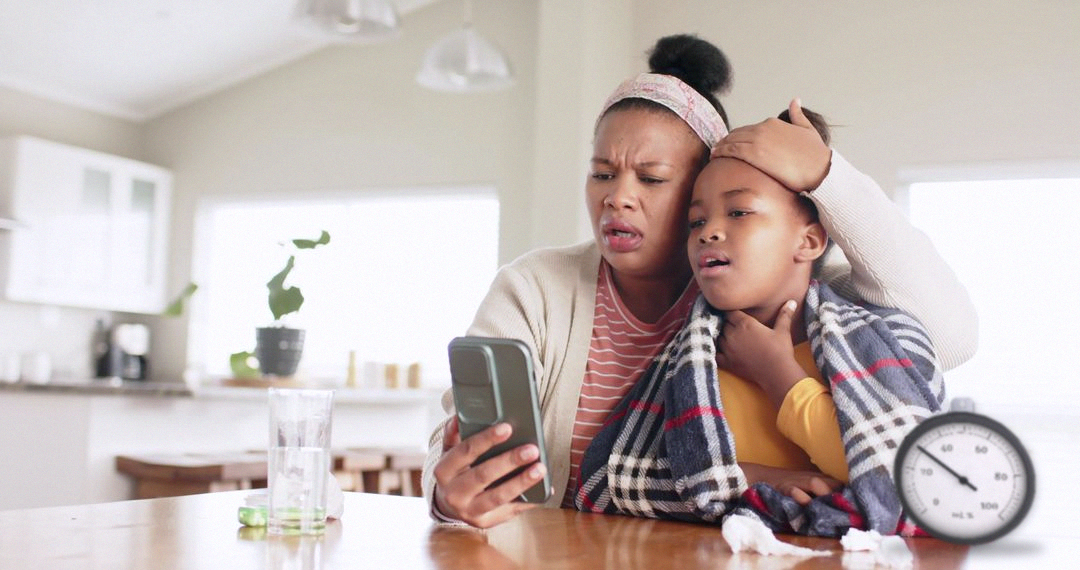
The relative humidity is 30 %
